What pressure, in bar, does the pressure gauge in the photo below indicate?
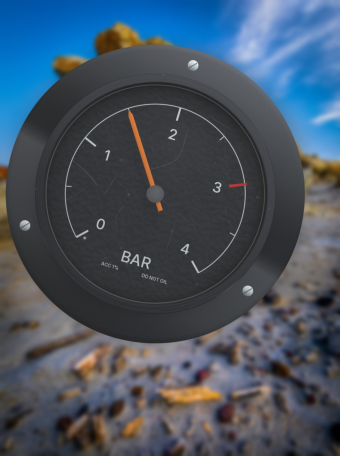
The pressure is 1.5 bar
